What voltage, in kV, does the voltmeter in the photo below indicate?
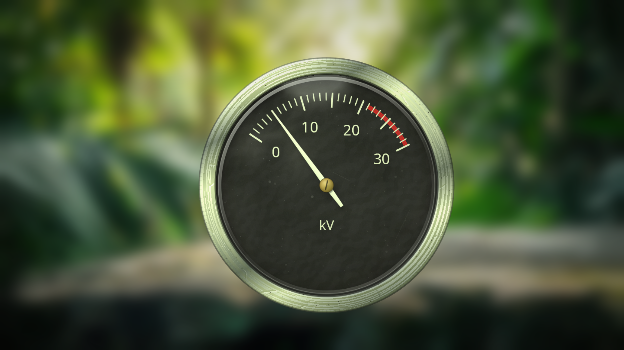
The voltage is 5 kV
